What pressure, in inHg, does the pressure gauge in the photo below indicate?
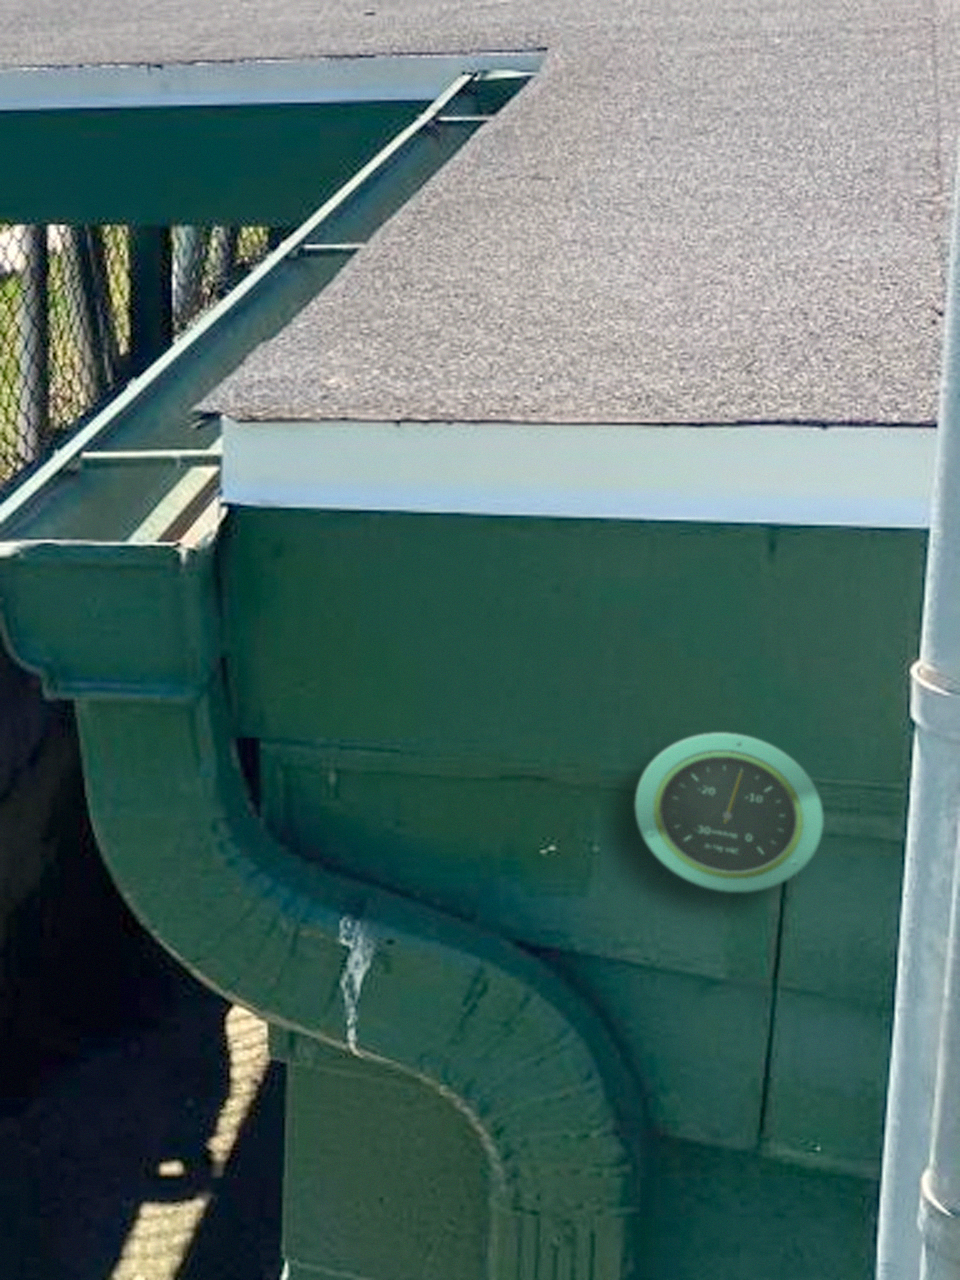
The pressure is -14 inHg
